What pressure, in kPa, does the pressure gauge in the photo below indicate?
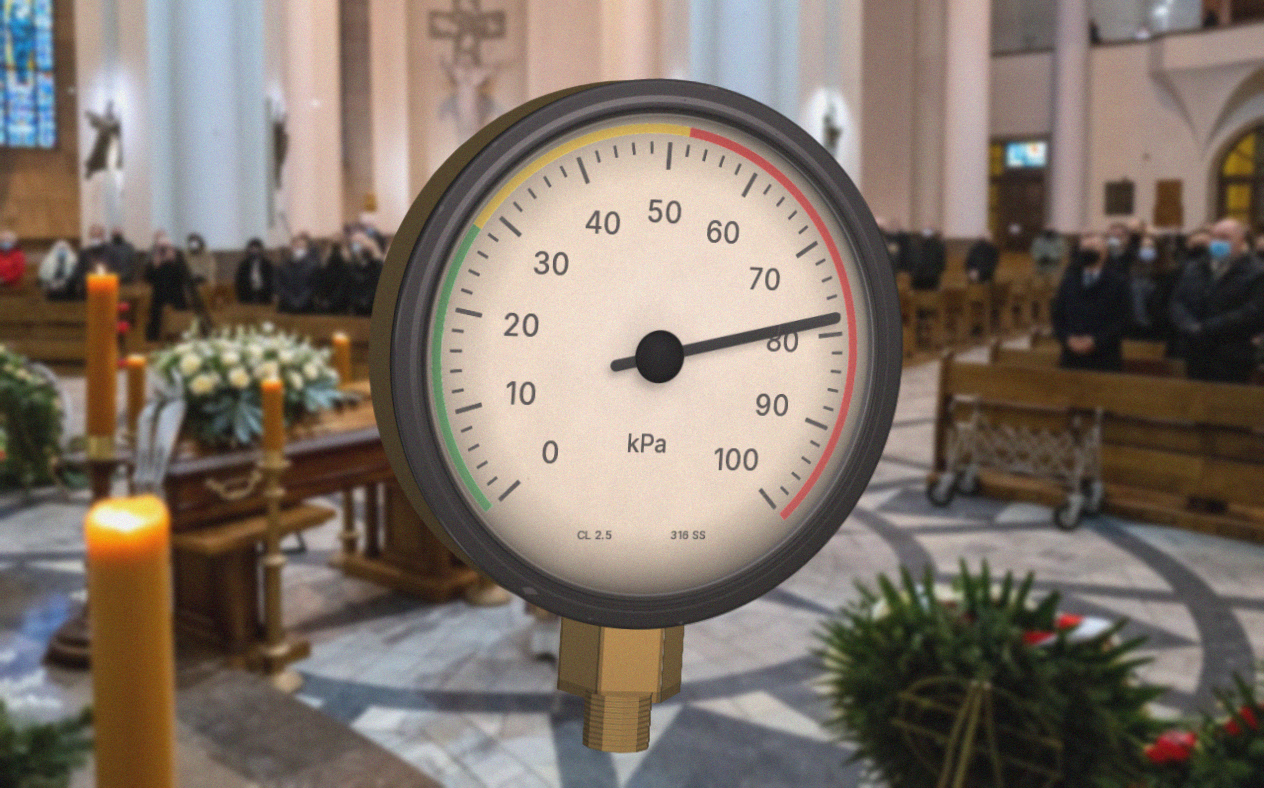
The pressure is 78 kPa
